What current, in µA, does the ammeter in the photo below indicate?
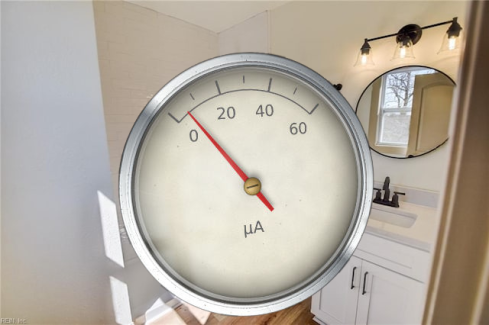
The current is 5 µA
